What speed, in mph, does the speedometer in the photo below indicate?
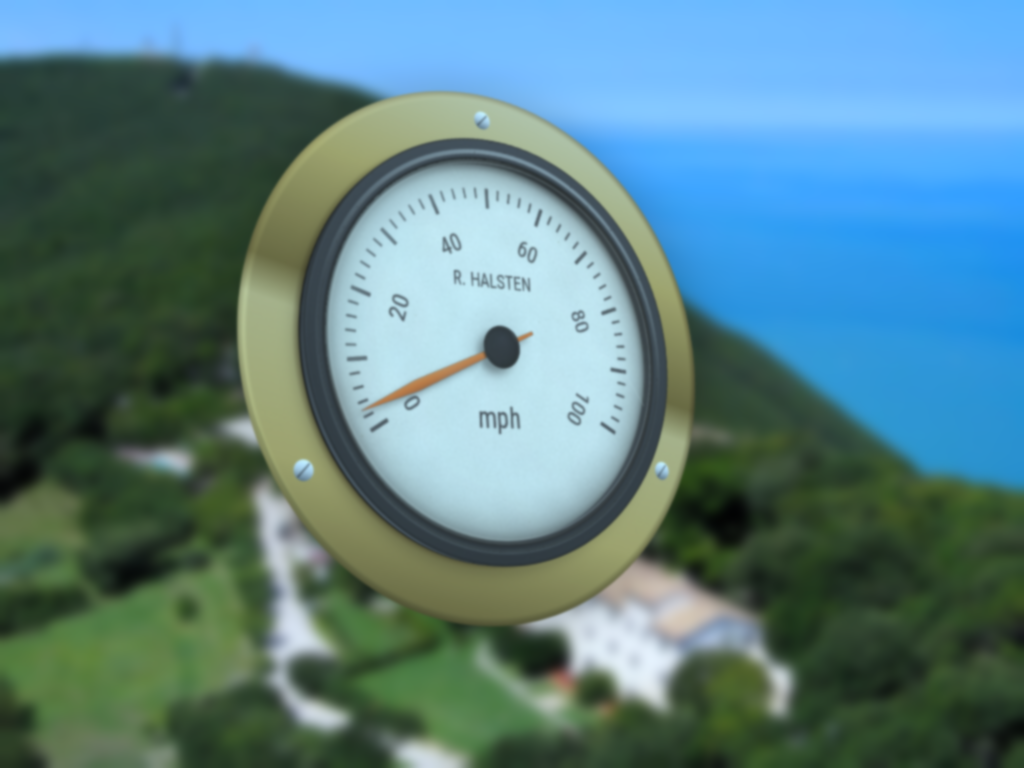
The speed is 3 mph
